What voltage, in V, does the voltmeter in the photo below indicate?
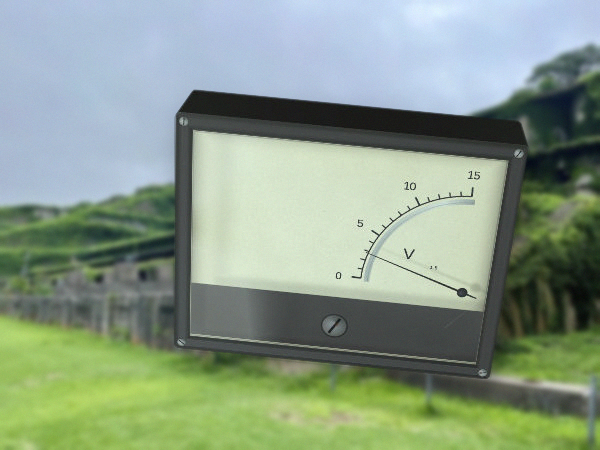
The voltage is 3 V
